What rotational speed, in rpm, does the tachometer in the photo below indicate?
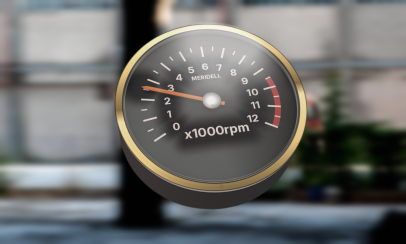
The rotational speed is 2500 rpm
